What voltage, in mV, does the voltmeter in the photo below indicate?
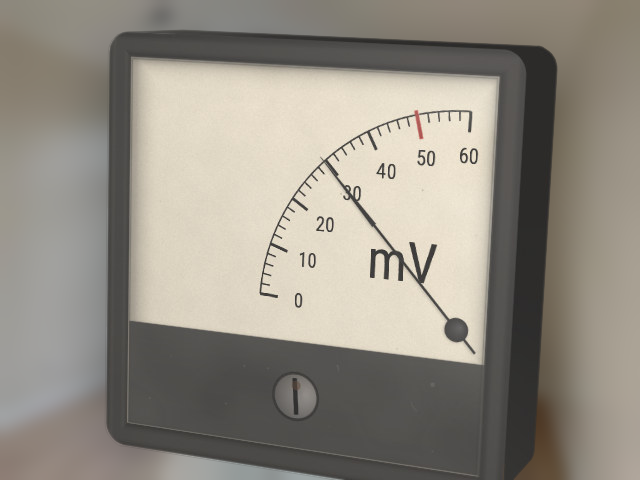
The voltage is 30 mV
